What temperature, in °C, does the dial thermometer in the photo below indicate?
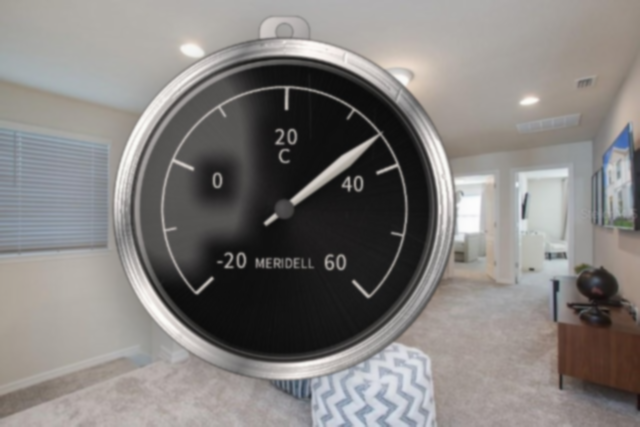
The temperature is 35 °C
